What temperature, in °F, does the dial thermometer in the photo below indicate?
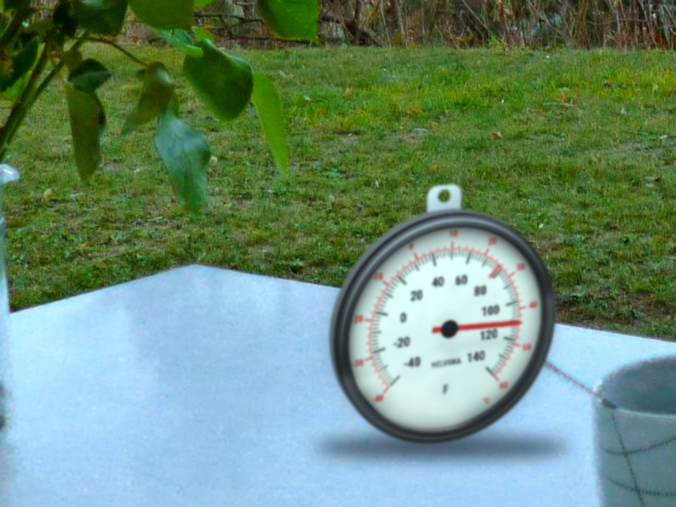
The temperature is 110 °F
